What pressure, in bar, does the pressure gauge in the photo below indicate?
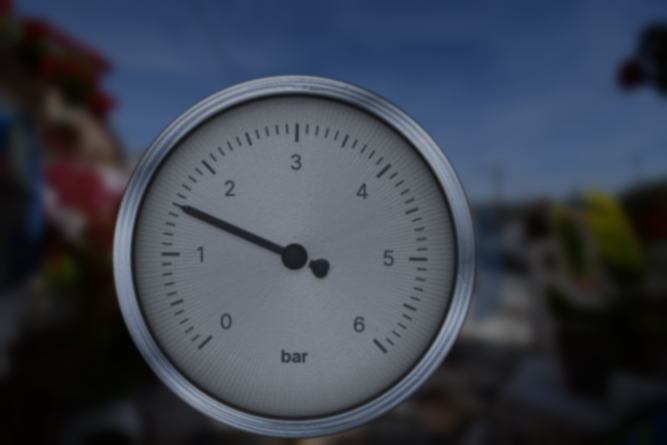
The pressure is 1.5 bar
